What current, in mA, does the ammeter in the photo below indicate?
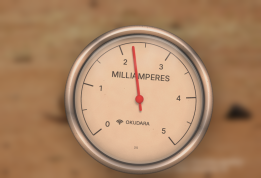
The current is 2.25 mA
